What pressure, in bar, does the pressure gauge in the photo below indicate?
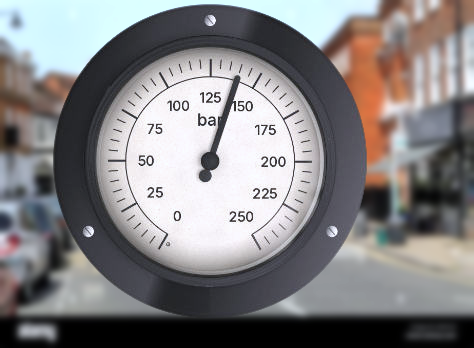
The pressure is 140 bar
